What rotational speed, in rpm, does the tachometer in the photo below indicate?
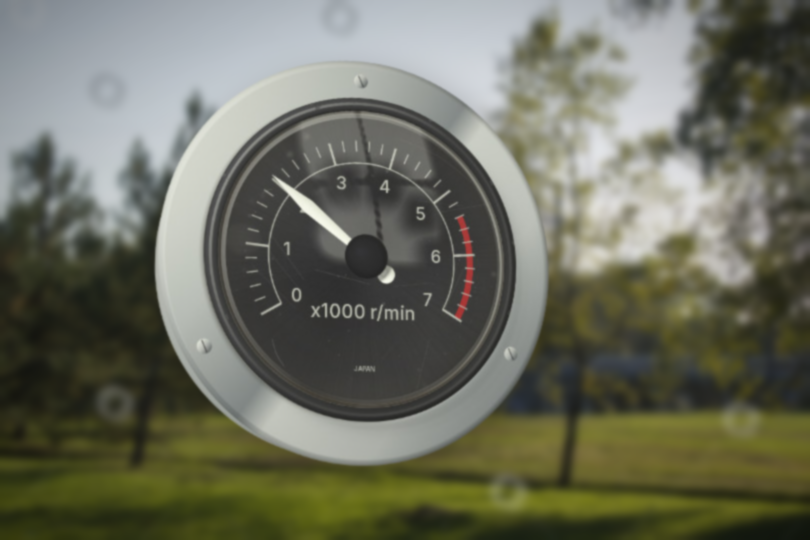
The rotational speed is 2000 rpm
